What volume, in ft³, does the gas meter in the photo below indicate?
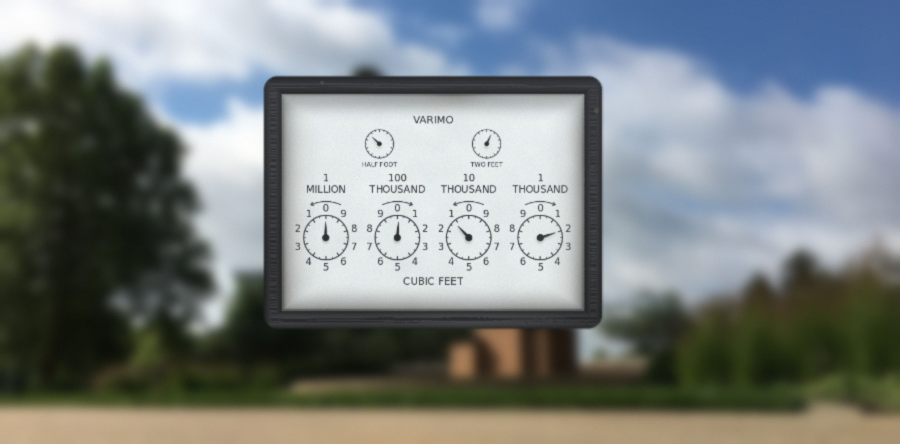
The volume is 1200 ft³
